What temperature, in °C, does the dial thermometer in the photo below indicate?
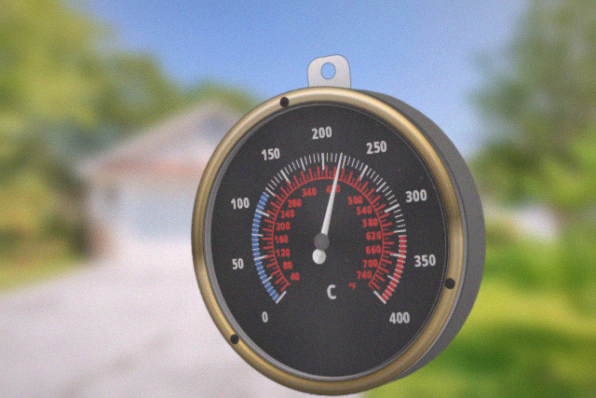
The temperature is 225 °C
